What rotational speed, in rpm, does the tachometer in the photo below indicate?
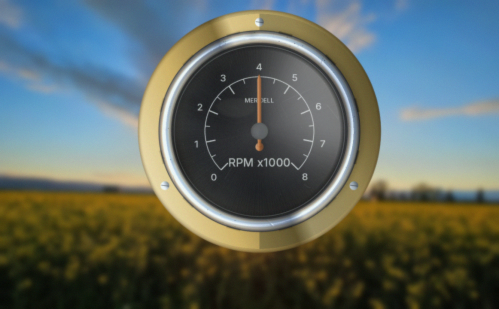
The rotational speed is 4000 rpm
